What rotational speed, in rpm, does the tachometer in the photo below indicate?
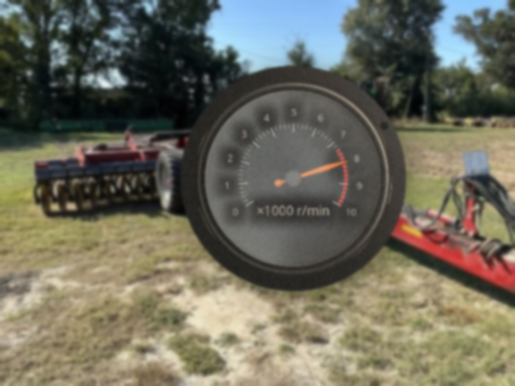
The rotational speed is 8000 rpm
